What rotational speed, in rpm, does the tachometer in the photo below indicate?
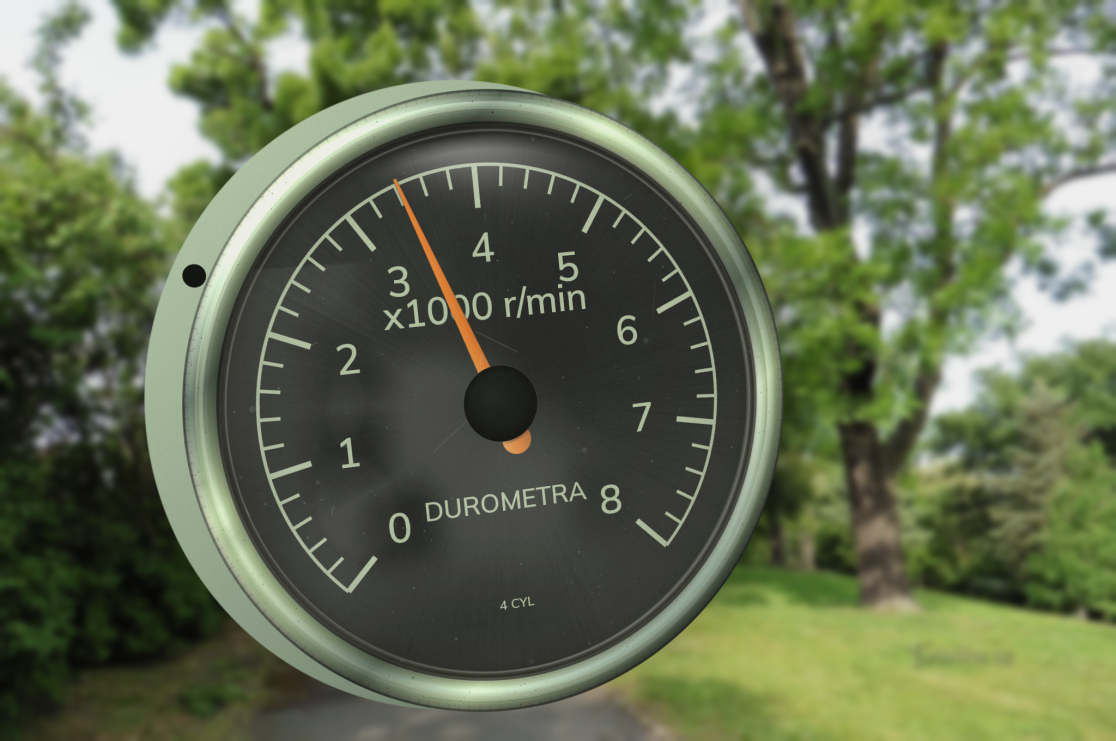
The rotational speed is 3400 rpm
